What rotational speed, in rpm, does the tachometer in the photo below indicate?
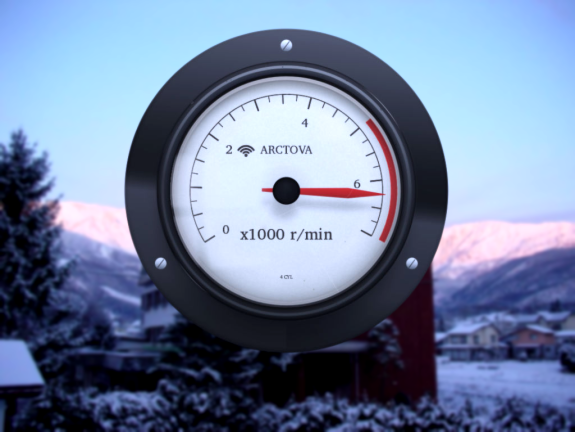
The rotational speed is 6250 rpm
